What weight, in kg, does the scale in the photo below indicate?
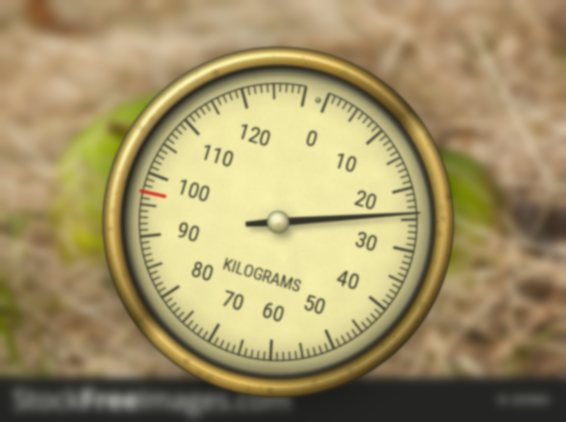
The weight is 24 kg
